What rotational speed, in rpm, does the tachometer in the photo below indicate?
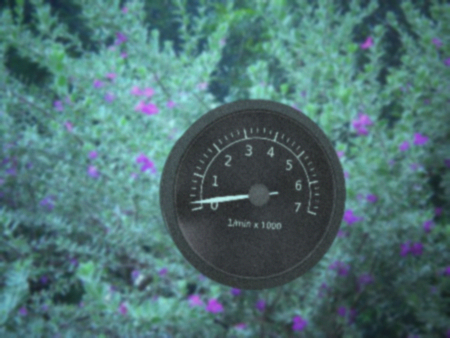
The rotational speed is 200 rpm
